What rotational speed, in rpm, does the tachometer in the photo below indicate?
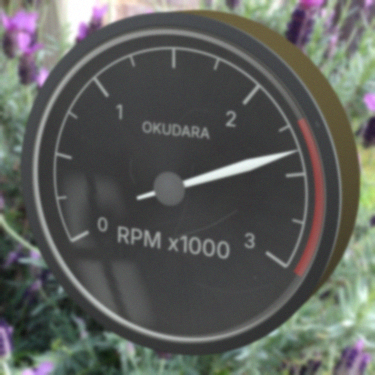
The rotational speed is 2375 rpm
